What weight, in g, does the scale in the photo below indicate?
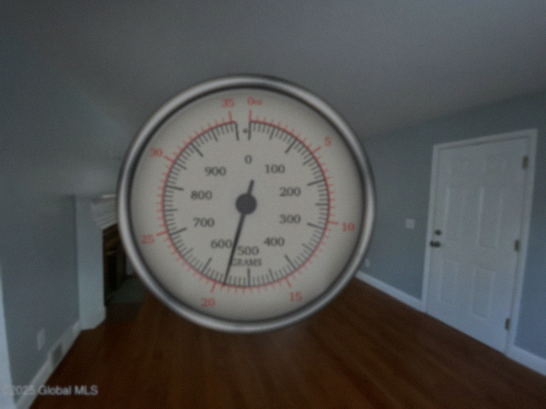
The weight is 550 g
